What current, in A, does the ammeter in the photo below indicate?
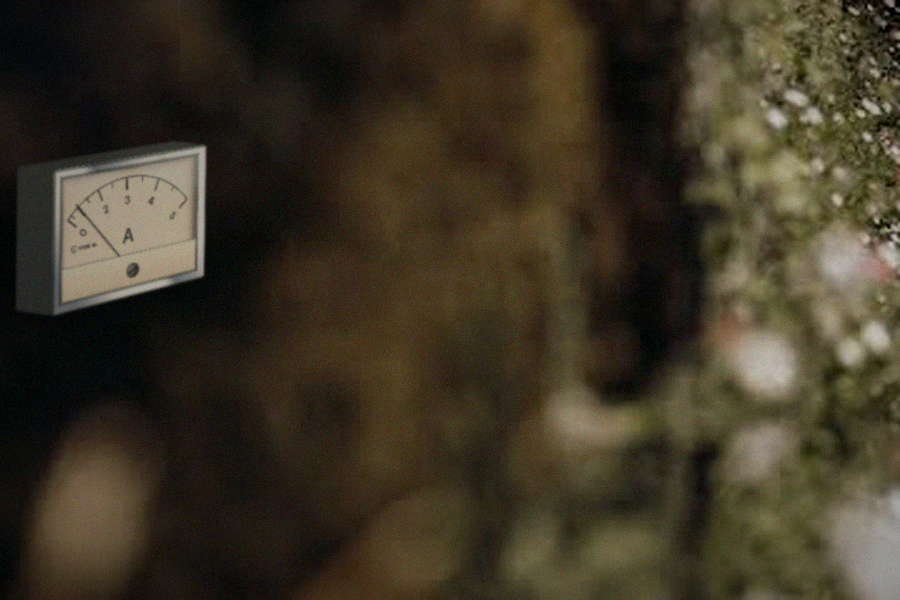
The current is 1 A
